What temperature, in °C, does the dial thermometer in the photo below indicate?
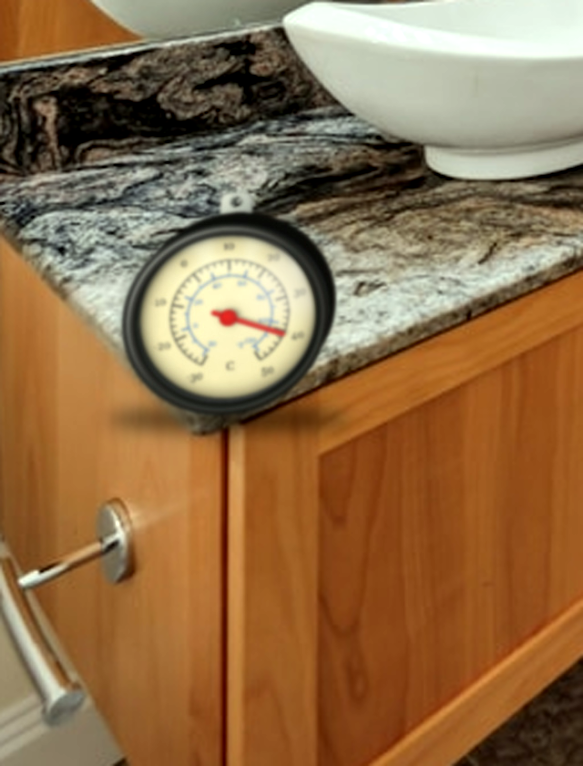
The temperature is 40 °C
